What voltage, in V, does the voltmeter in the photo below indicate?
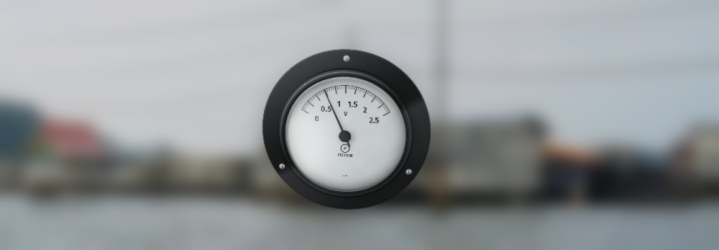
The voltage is 0.75 V
